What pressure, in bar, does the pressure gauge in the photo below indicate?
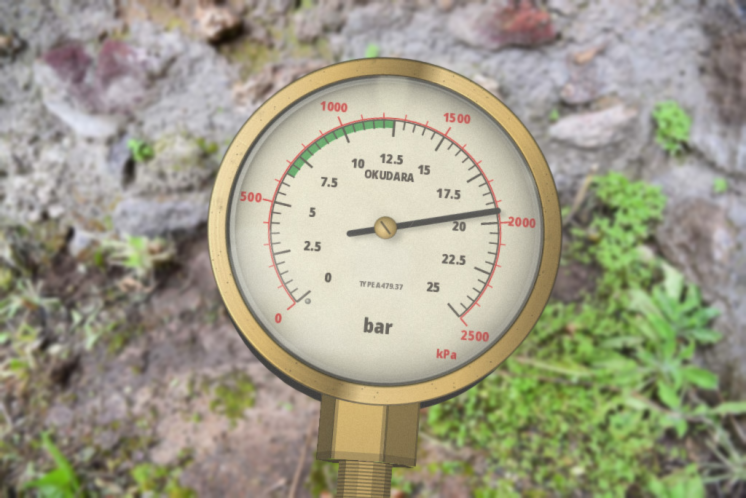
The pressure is 19.5 bar
